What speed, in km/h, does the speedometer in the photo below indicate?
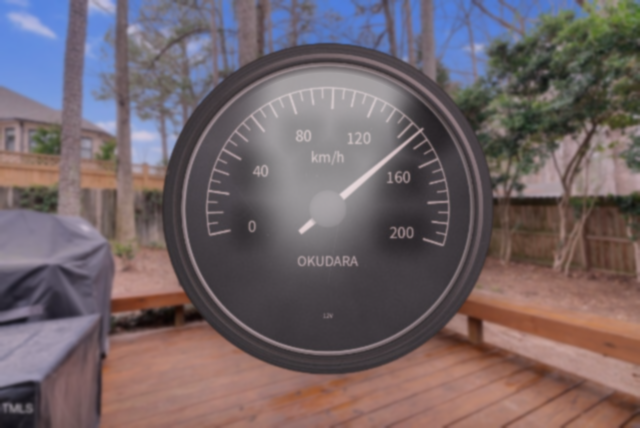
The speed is 145 km/h
